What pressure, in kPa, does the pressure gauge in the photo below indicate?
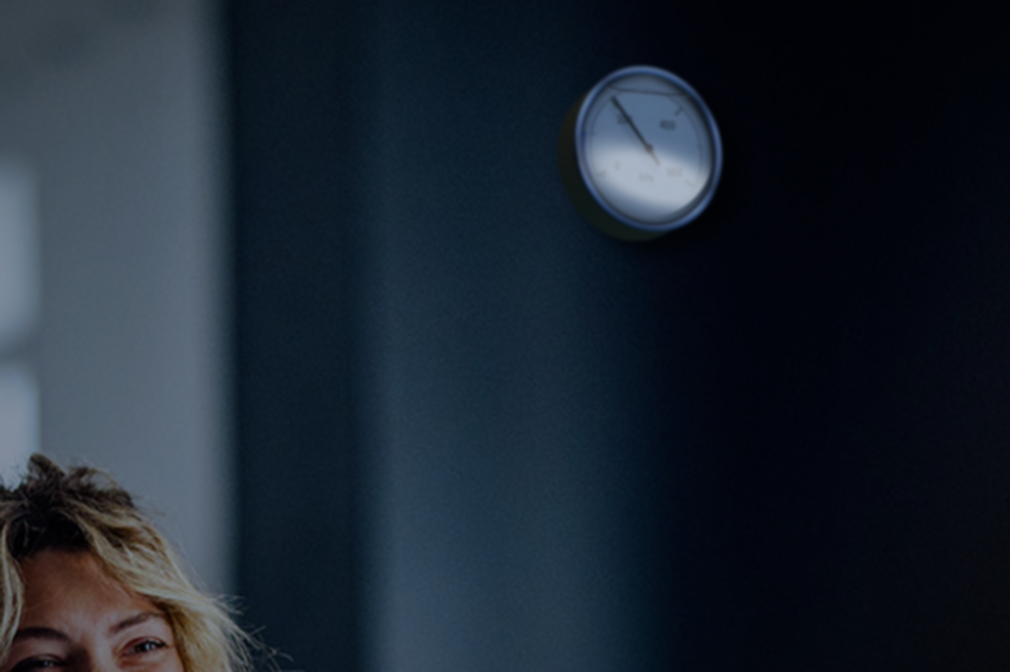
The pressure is 200 kPa
